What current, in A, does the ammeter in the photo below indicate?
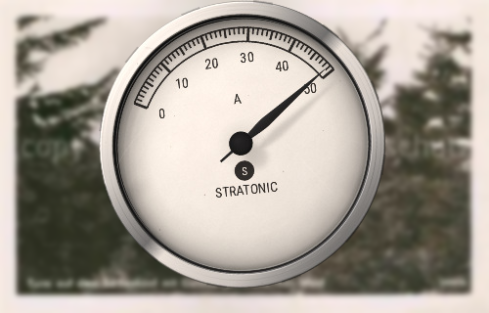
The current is 49 A
